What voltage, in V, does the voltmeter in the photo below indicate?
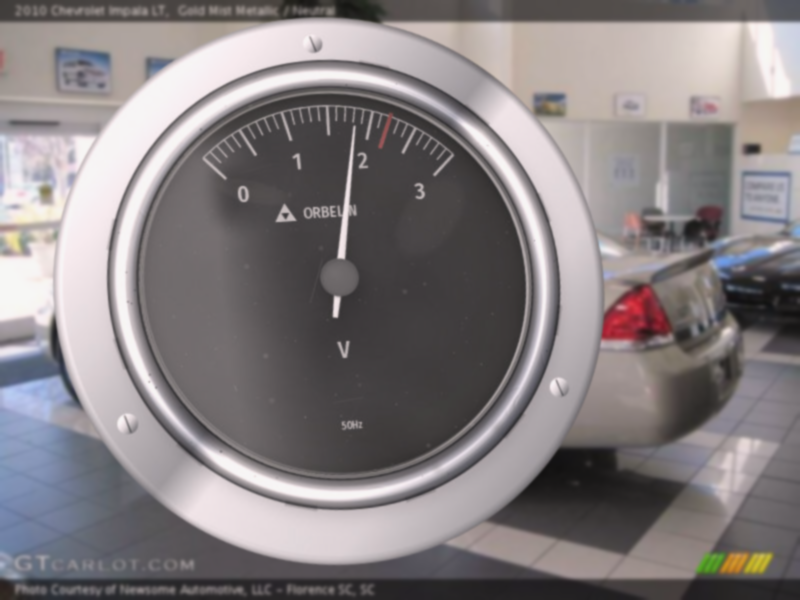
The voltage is 1.8 V
